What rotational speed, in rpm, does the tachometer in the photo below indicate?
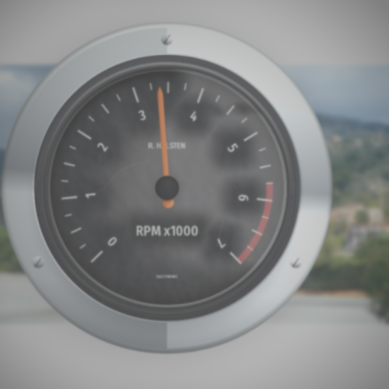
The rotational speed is 3375 rpm
